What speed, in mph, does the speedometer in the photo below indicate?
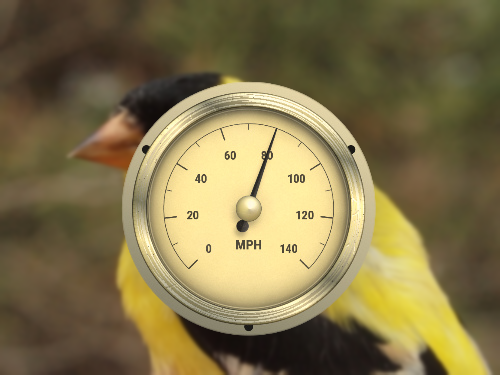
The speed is 80 mph
